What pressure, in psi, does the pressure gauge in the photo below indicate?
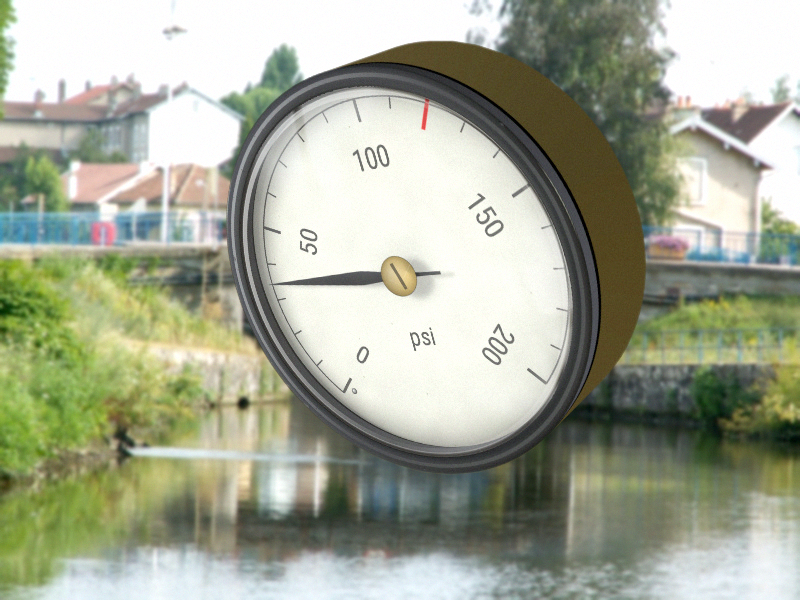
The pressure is 35 psi
